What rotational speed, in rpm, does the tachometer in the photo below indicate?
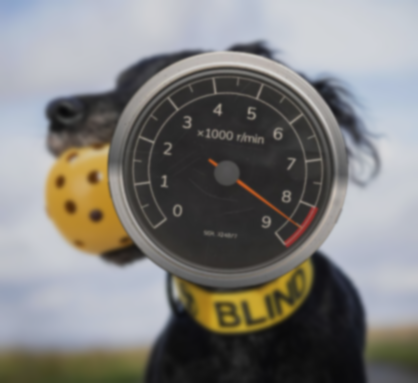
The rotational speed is 8500 rpm
